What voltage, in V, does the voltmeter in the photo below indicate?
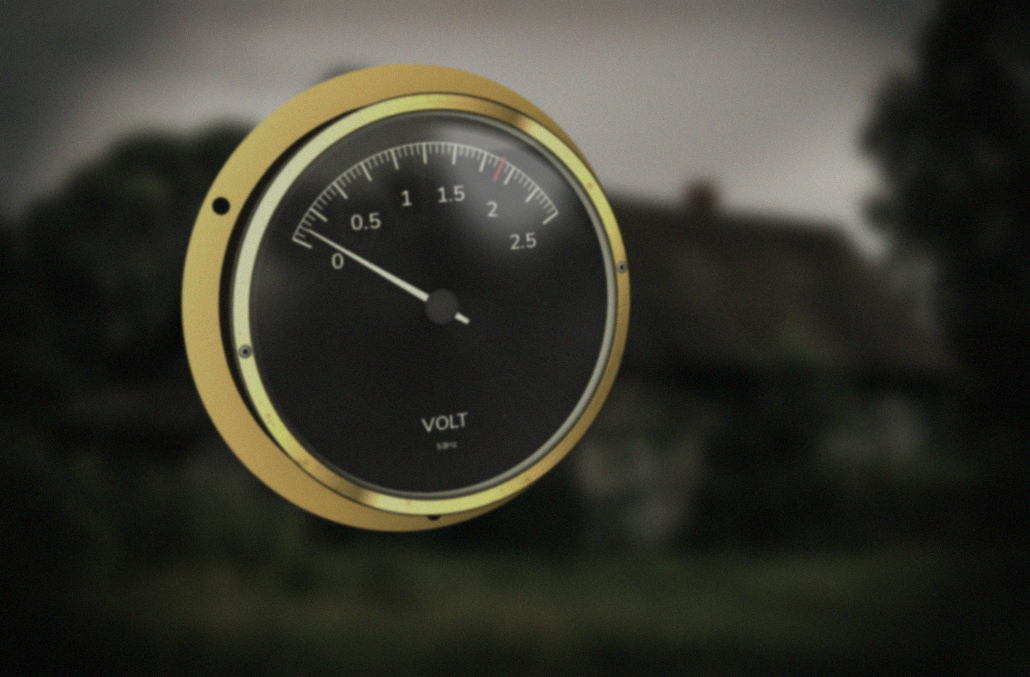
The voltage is 0.1 V
